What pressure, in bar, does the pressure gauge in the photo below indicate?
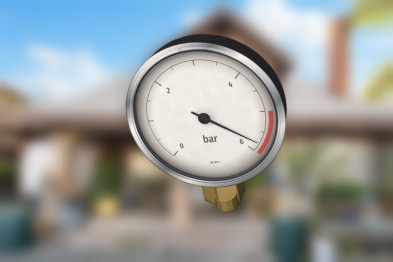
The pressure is 5.75 bar
